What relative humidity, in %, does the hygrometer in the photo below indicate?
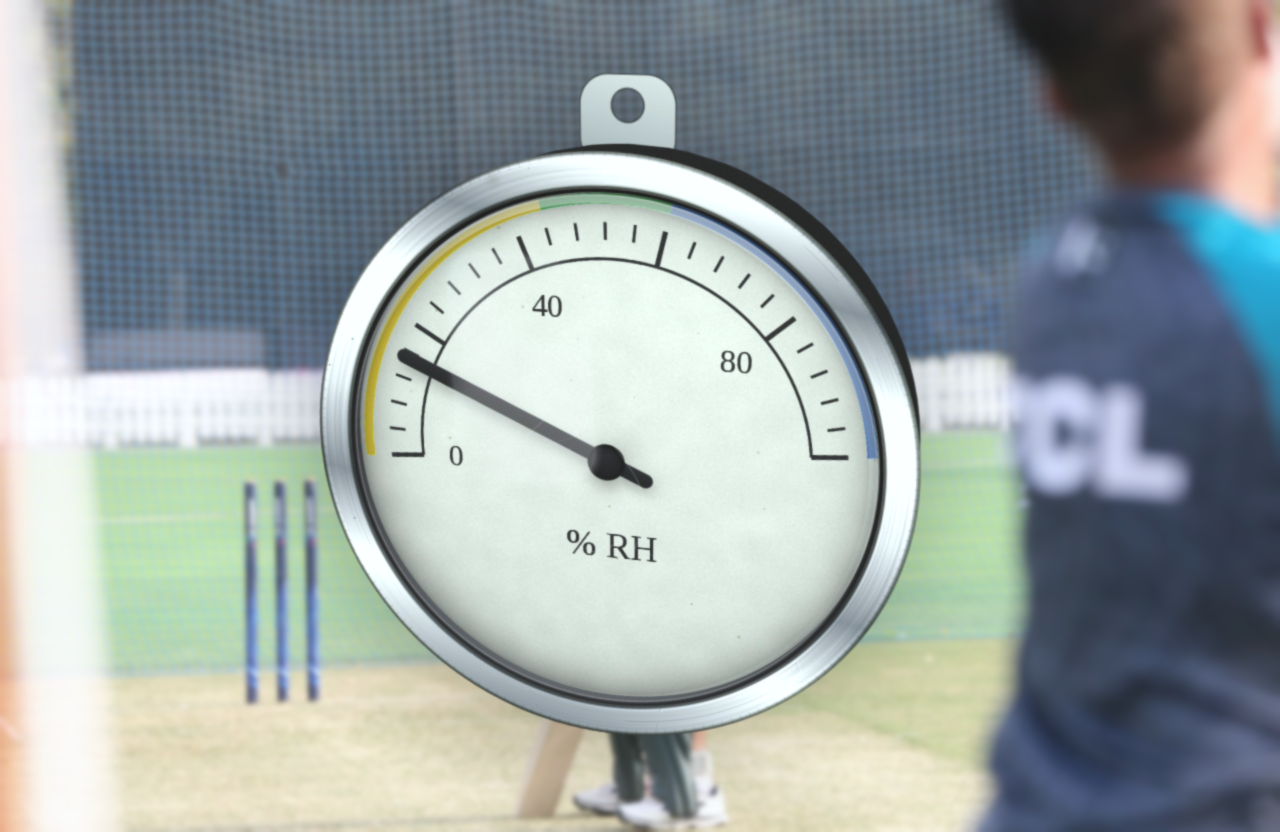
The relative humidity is 16 %
